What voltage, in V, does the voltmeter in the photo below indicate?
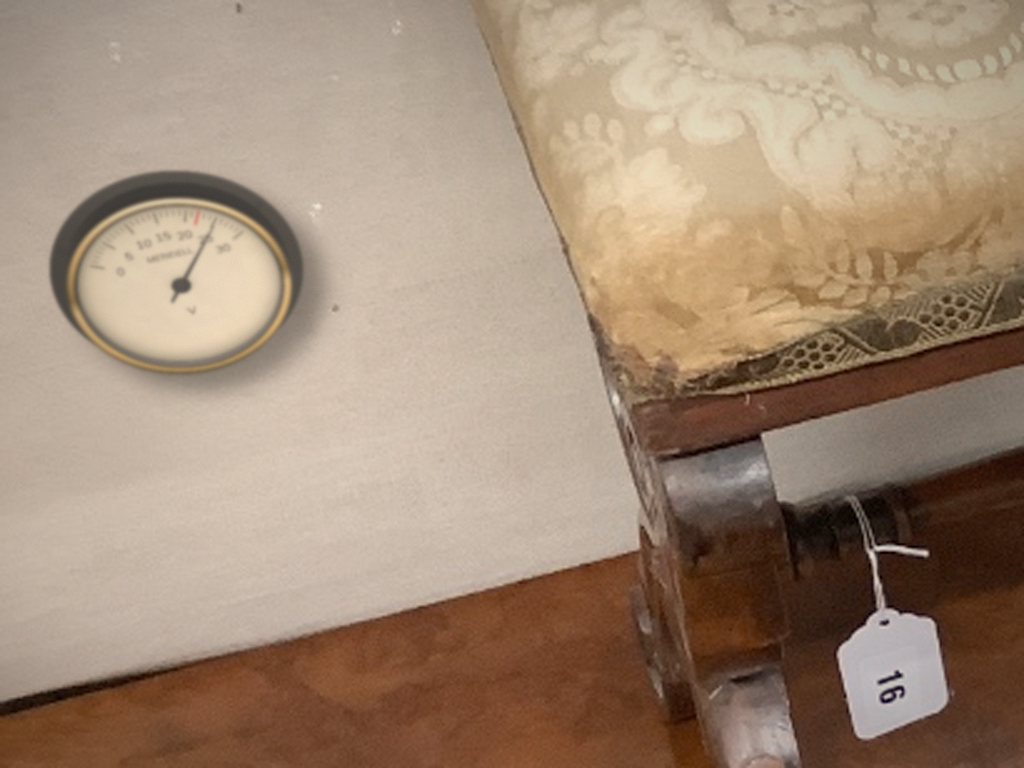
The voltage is 25 V
